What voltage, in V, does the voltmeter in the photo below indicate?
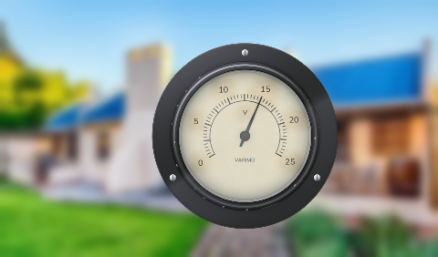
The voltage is 15 V
